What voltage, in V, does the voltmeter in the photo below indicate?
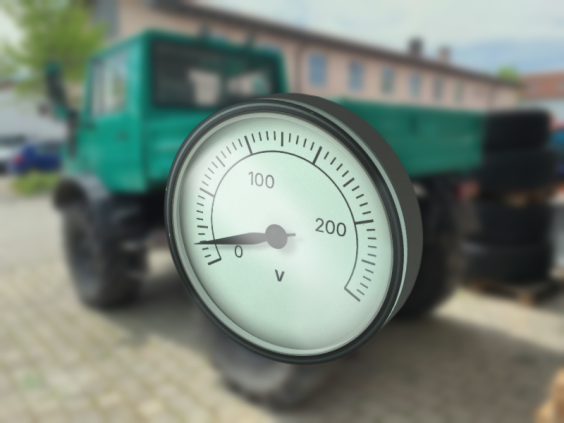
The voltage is 15 V
